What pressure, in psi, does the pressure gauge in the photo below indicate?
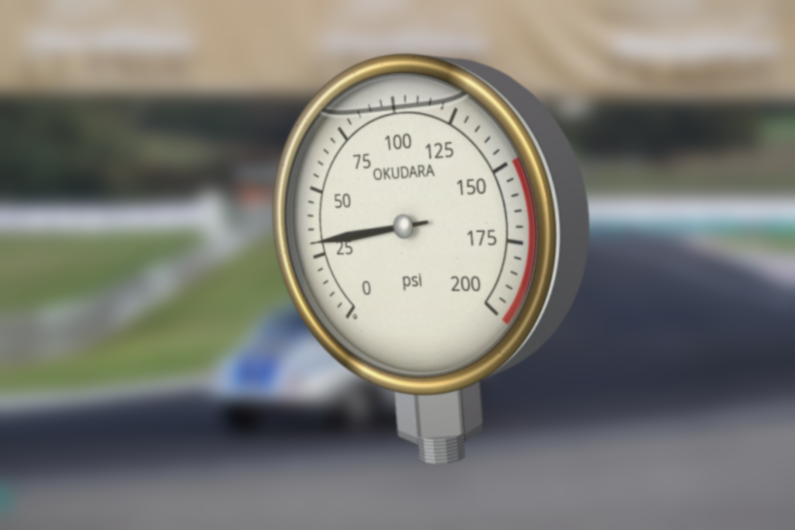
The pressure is 30 psi
